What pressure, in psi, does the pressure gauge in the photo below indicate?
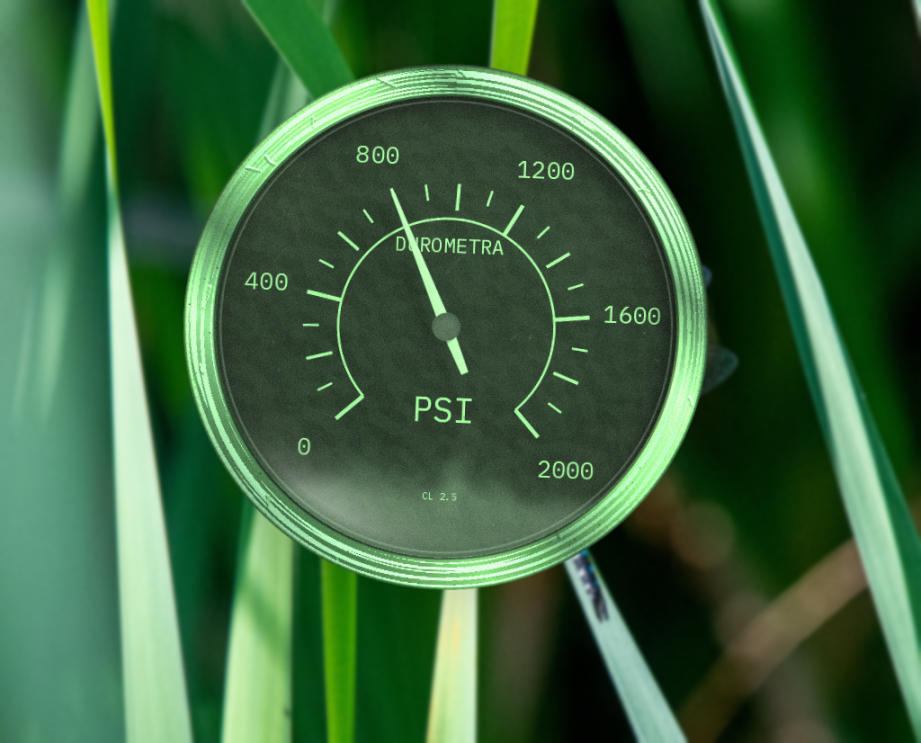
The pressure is 800 psi
